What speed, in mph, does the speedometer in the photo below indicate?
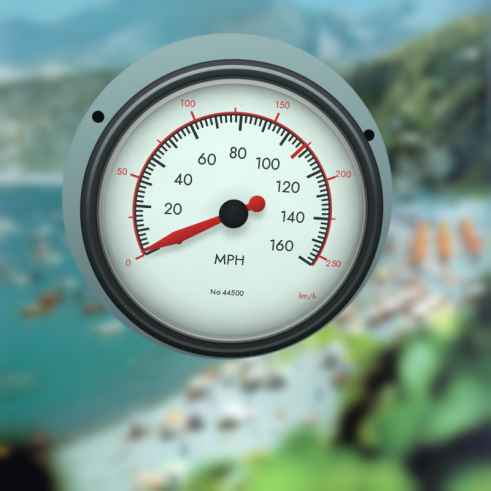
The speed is 2 mph
